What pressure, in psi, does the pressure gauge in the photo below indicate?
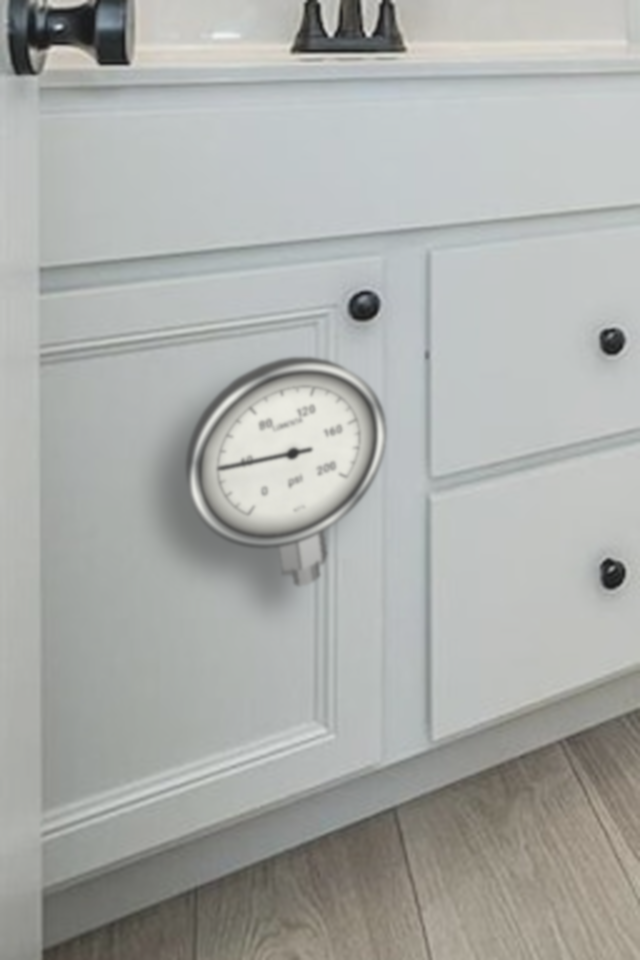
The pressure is 40 psi
